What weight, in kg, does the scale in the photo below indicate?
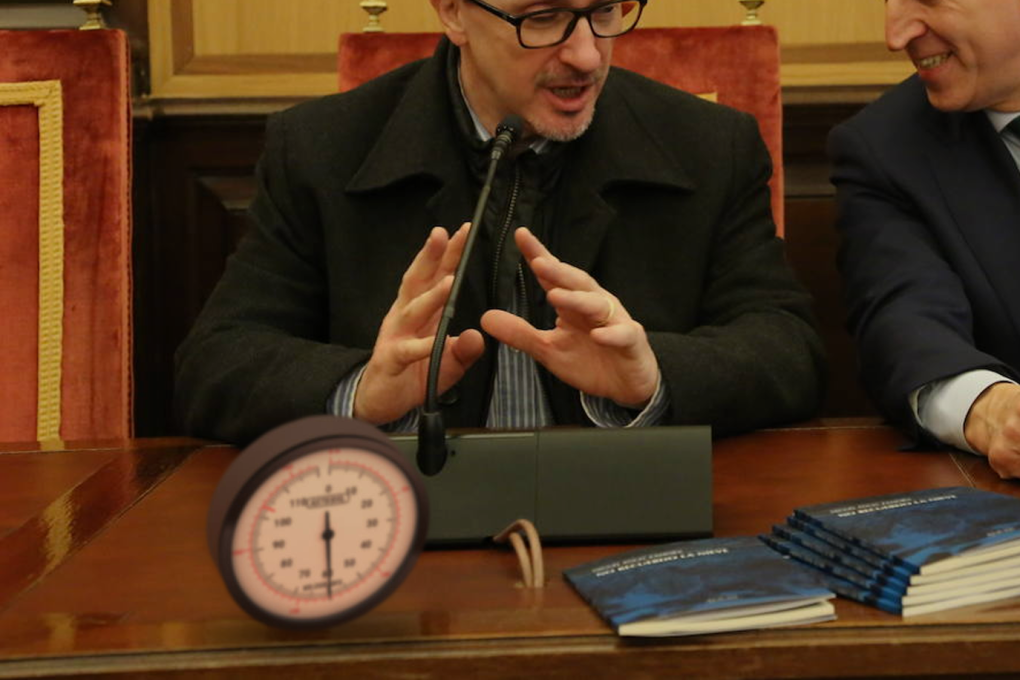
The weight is 60 kg
